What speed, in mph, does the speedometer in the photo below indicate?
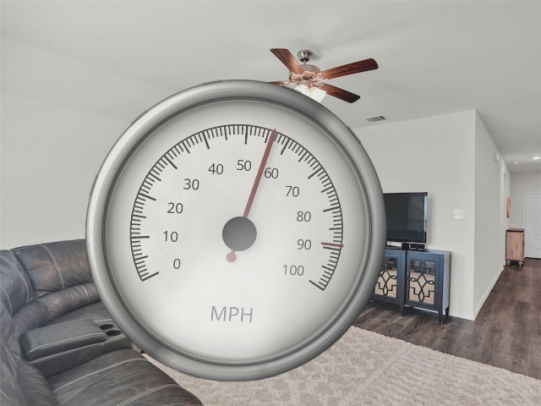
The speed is 56 mph
